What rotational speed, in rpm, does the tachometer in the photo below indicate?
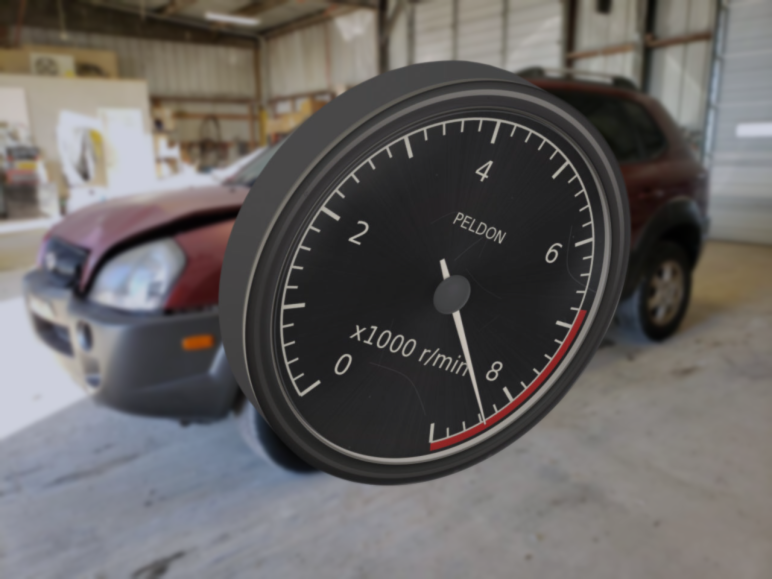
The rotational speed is 8400 rpm
